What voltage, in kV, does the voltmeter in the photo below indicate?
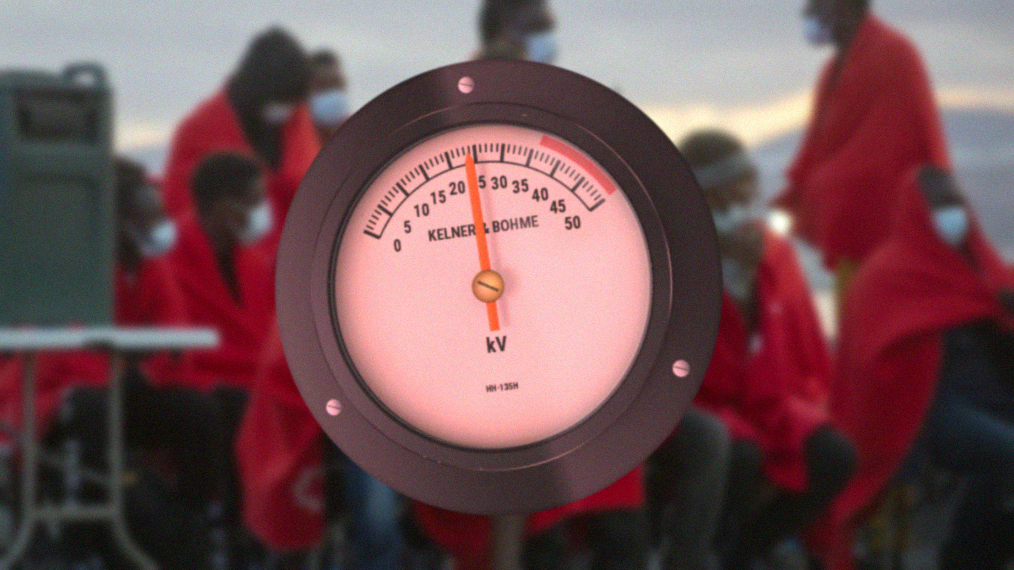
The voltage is 24 kV
